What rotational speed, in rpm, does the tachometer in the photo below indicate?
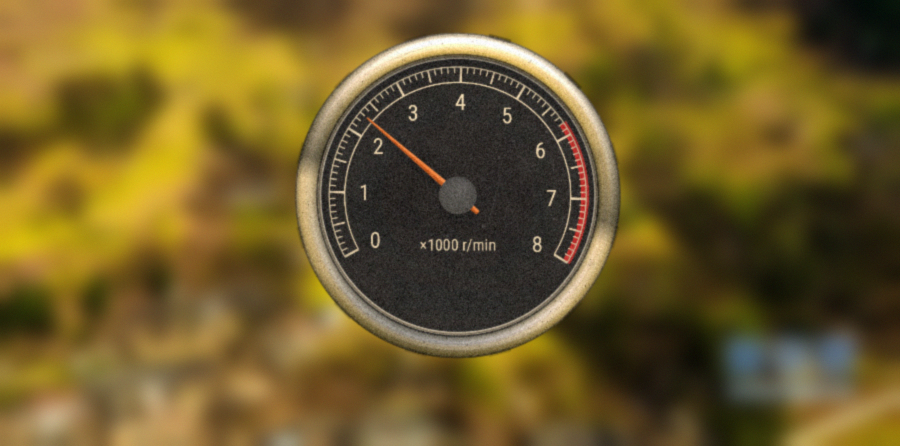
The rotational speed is 2300 rpm
